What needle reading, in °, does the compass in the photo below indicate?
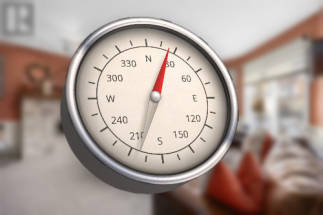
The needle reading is 22.5 °
